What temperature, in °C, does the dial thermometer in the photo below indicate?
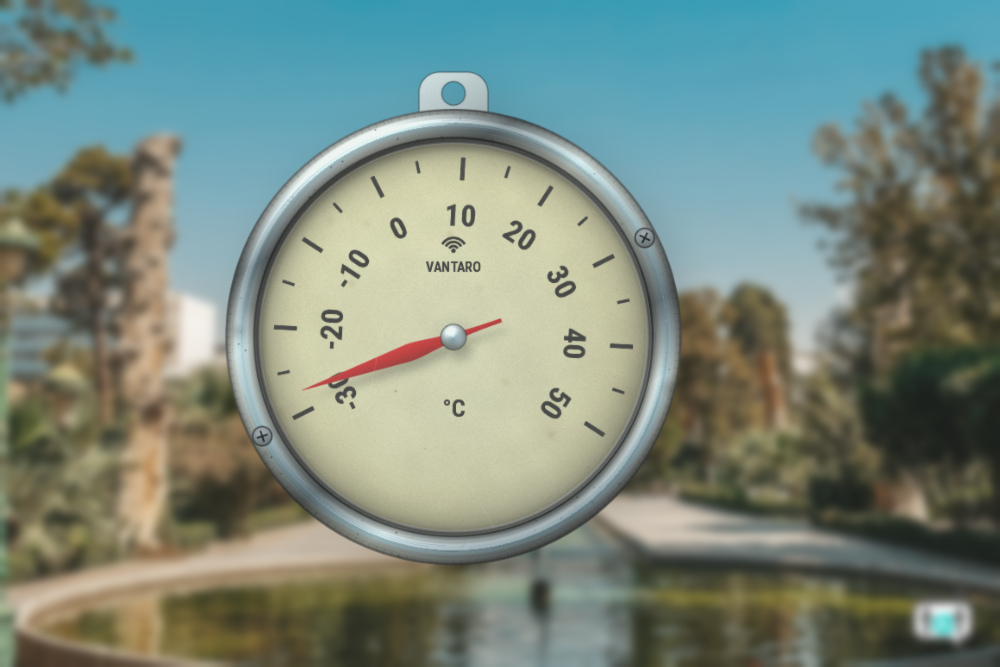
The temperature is -27.5 °C
